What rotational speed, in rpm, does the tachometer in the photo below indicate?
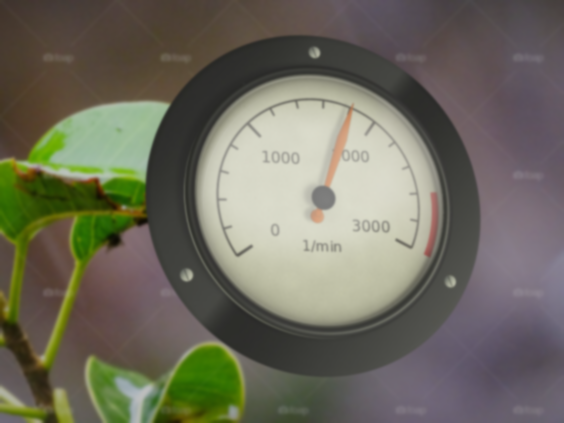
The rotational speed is 1800 rpm
